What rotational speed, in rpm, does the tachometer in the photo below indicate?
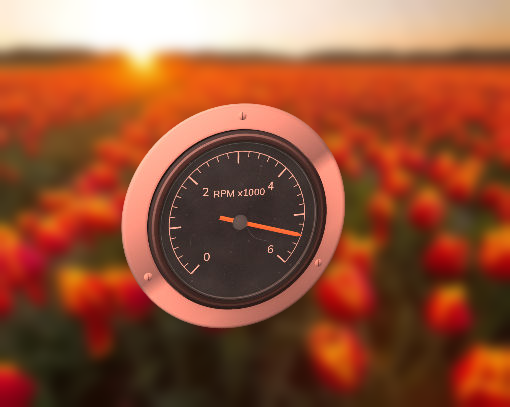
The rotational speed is 5400 rpm
